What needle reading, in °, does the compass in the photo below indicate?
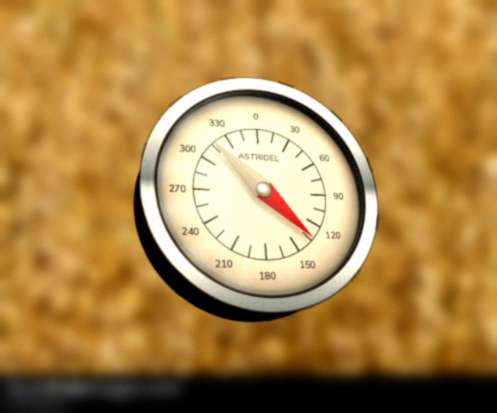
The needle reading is 135 °
